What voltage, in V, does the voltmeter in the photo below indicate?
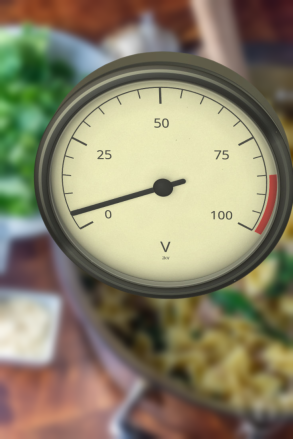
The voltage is 5 V
